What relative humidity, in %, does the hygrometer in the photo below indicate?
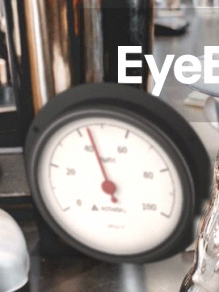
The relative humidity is 45 %
